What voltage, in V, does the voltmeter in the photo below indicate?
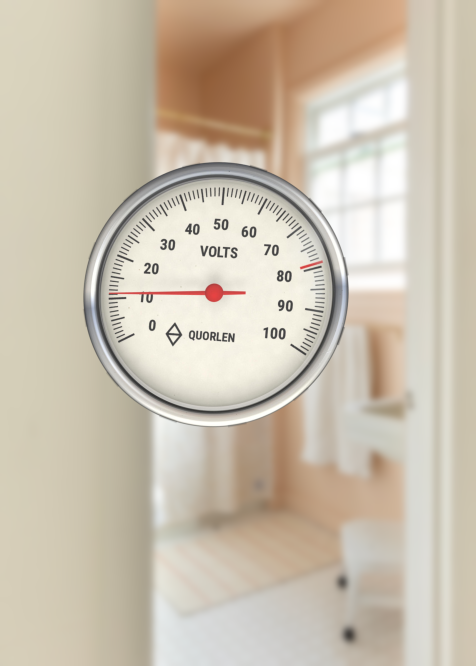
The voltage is 11 V
